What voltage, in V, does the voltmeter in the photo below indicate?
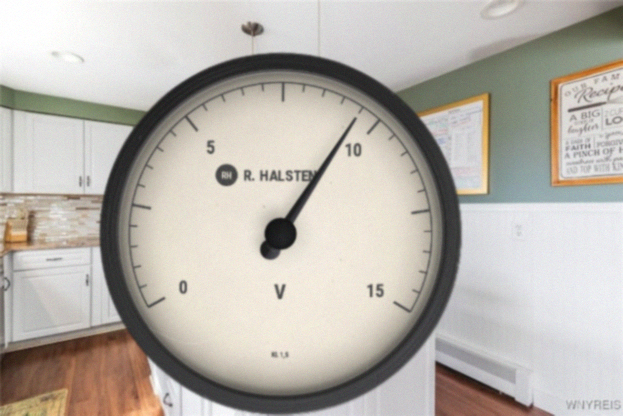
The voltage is 9.5 V
